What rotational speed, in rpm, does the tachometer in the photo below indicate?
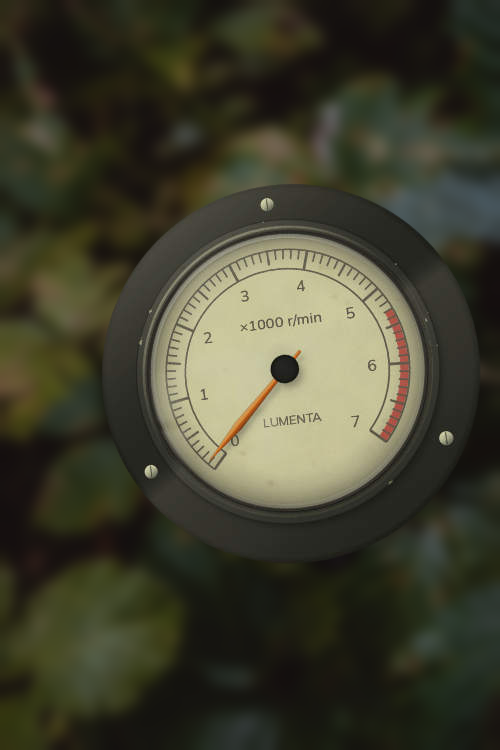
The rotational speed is 100 rpm
